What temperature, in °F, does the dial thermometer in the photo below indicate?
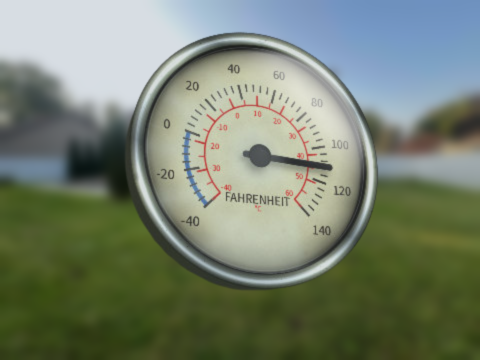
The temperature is 112 °F
